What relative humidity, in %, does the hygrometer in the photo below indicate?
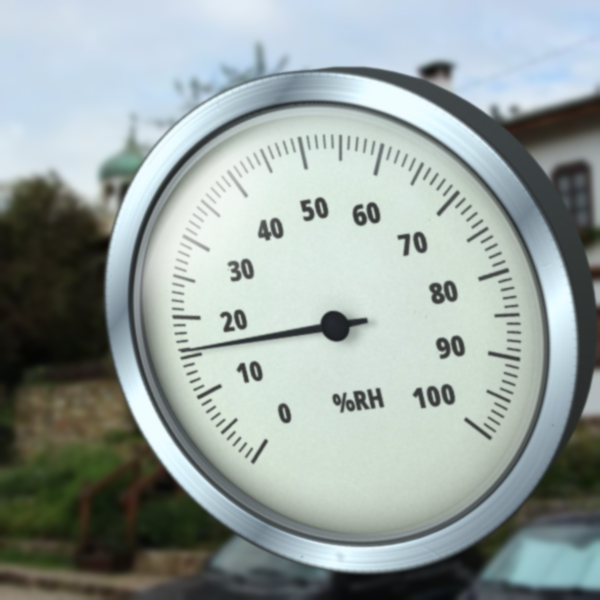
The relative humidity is 16 %
